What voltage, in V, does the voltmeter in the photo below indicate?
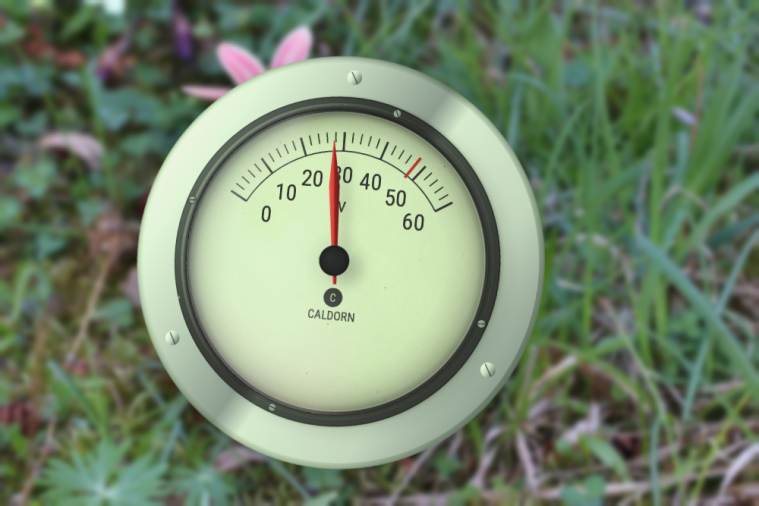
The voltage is 28 V
